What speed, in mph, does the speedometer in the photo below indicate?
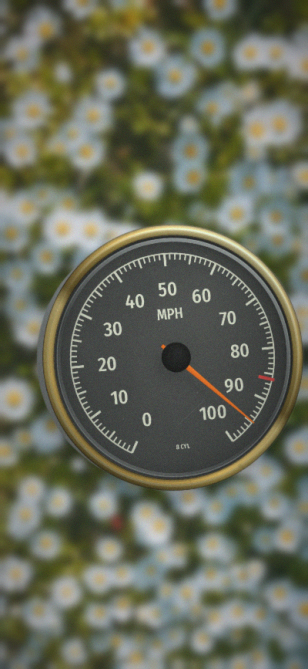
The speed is 95 mph
